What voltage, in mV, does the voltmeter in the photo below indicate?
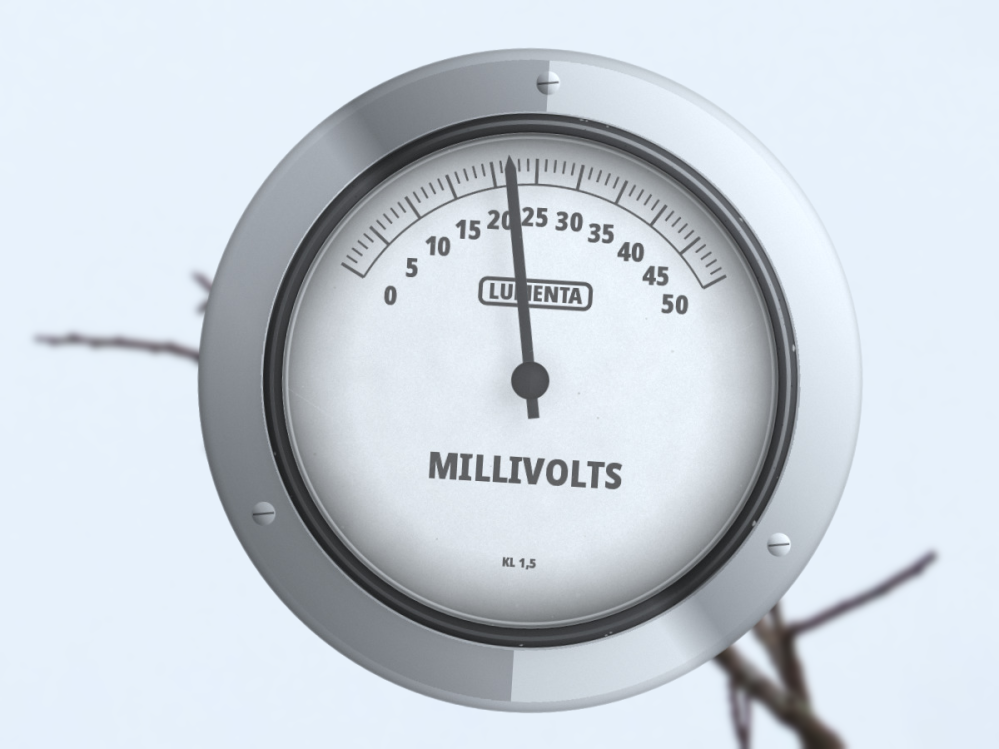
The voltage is 22 mV
